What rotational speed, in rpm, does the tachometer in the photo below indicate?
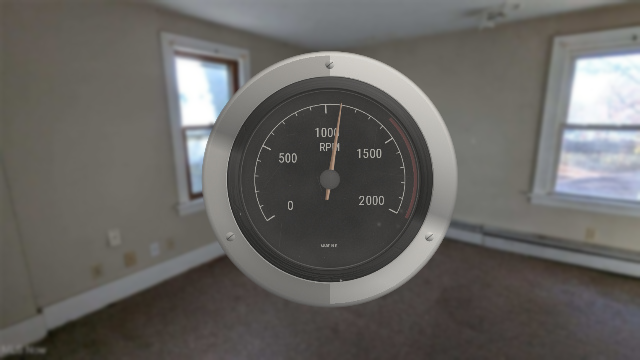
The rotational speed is 1100 rpm
